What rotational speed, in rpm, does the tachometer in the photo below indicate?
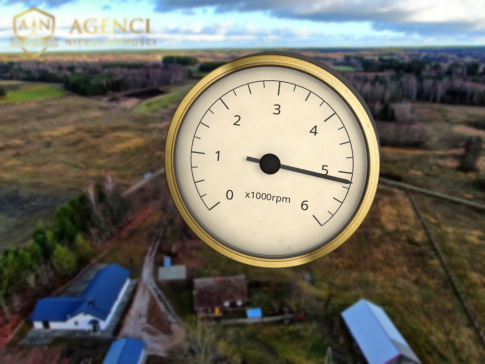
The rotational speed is 5125 rpm
